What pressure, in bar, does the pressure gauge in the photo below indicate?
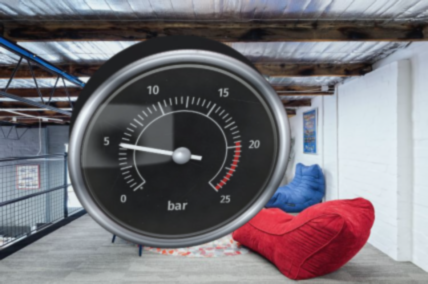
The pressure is 5 bar
